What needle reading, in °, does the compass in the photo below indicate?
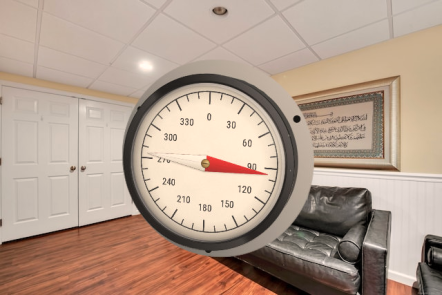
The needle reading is 95 °
